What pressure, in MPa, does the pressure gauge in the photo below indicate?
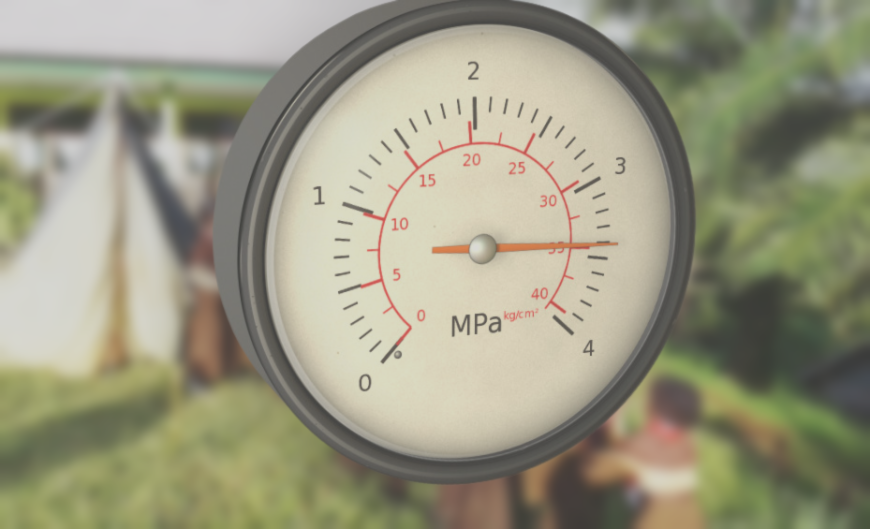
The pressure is 3.4 MPa
